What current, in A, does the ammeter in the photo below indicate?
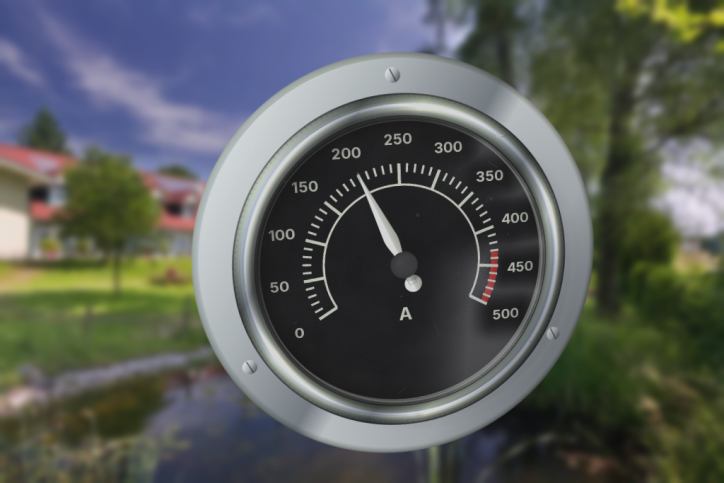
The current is 200 A
